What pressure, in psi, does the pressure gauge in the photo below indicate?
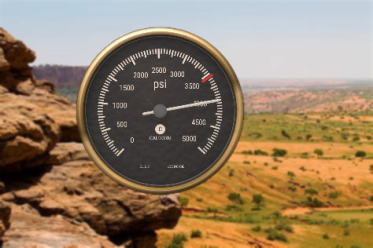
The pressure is 4000 psi
